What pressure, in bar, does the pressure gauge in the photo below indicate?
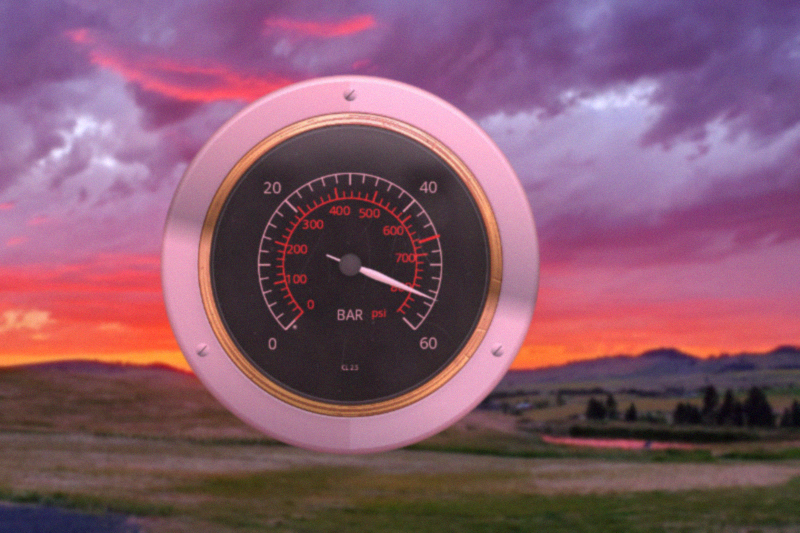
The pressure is 55 bar
